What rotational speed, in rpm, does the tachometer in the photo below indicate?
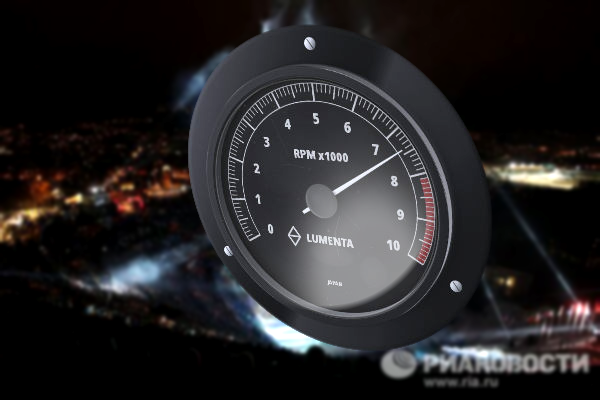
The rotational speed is 7400 rpm
